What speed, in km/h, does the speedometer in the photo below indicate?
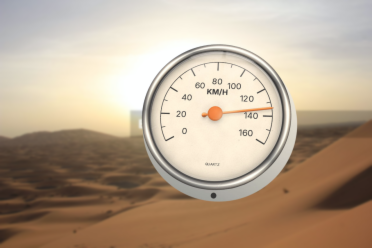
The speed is 135 km/h
